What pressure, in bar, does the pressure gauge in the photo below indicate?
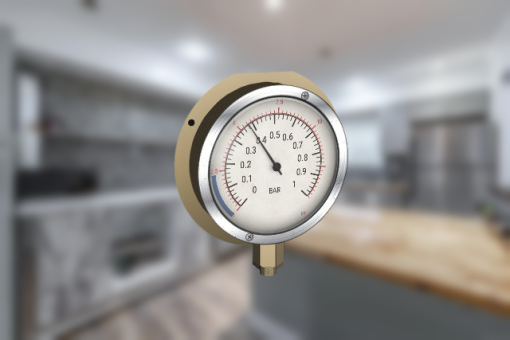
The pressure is 0.38 bar
